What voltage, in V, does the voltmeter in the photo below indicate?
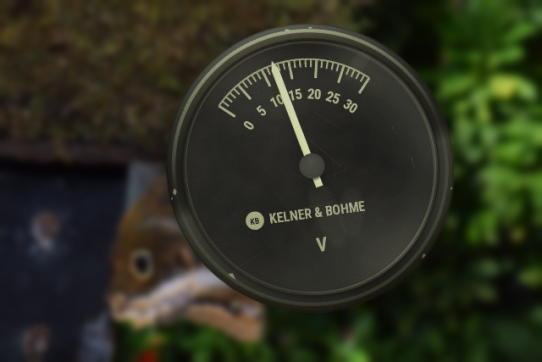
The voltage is 12 V
